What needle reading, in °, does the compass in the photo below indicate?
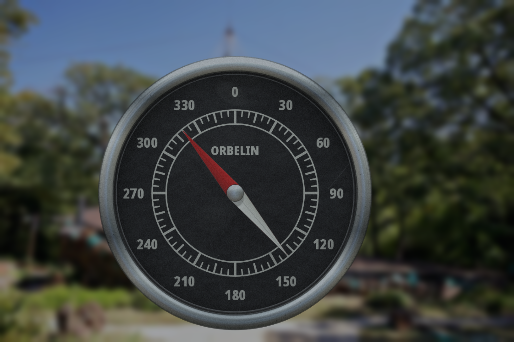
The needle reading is 320 °
